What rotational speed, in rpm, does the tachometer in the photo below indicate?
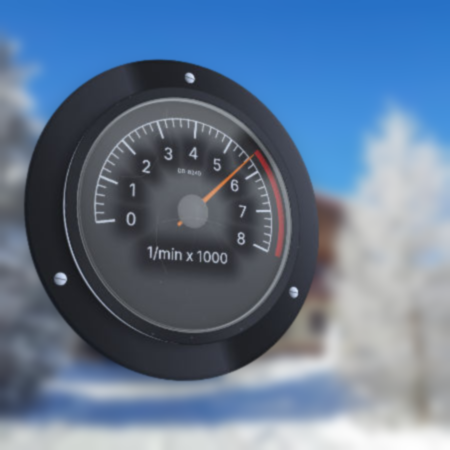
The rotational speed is 5600 rpm
